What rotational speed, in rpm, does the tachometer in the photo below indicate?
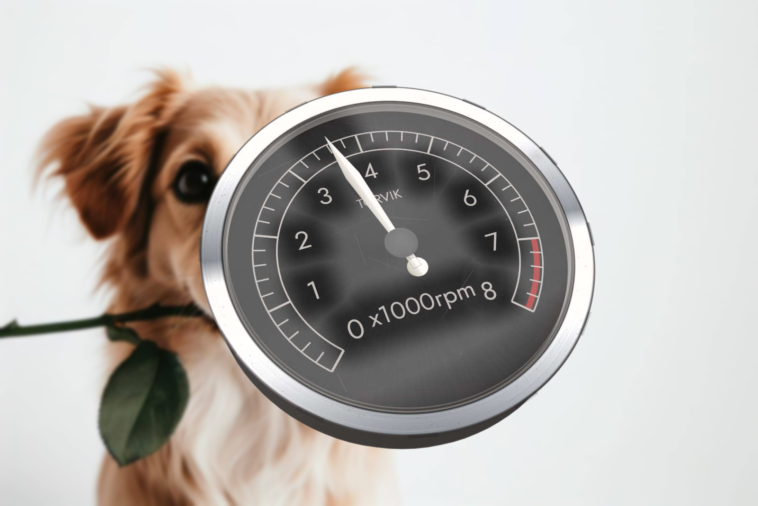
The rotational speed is 3600 rpm
